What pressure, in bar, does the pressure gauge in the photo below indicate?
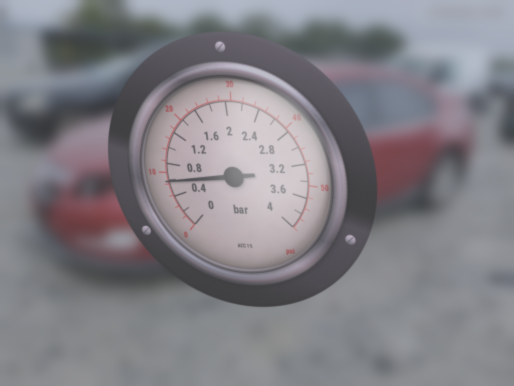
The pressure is 0.6 bar
